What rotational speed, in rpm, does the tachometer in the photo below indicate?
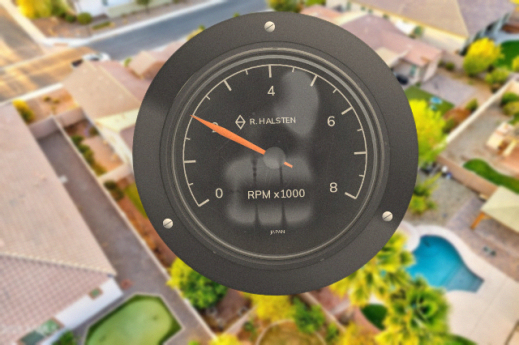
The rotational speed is 2000 rpm
